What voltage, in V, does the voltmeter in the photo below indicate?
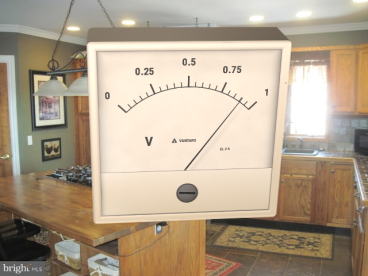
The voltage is 0.9 V
